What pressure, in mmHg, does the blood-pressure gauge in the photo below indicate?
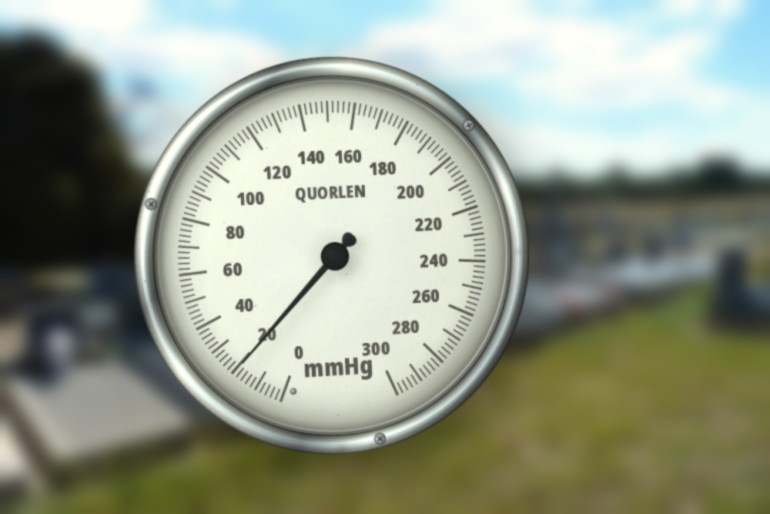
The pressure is 20 mmHg
